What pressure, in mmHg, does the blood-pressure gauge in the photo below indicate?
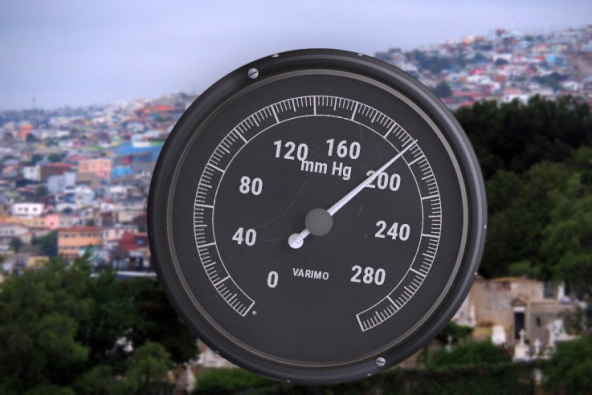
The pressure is 192 mmHg
